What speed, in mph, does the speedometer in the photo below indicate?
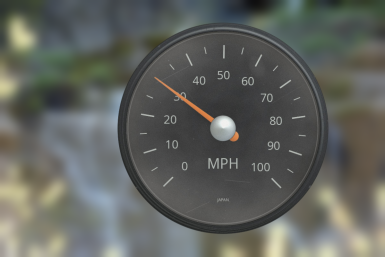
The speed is 30 mph
